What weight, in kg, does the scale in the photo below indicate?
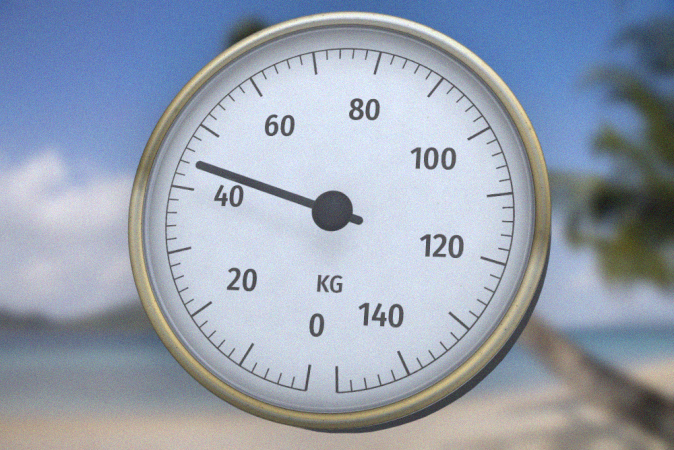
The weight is 44 kg
